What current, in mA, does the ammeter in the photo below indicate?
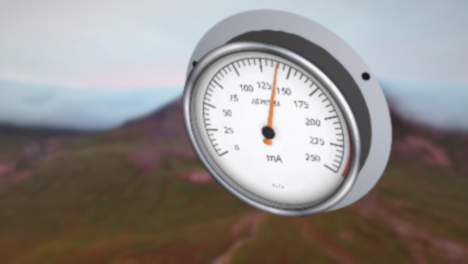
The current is 140 mA
